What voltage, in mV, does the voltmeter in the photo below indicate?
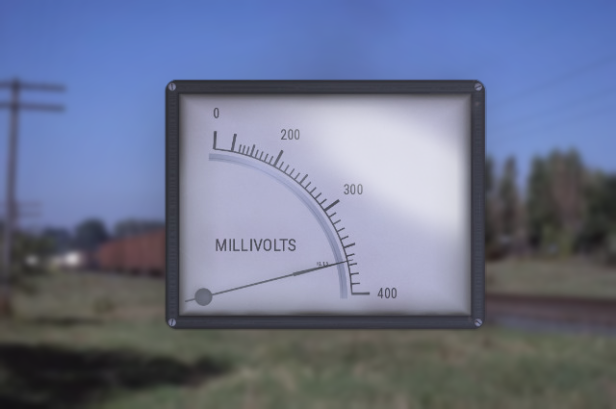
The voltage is 365 mV
